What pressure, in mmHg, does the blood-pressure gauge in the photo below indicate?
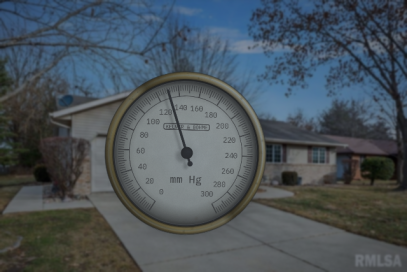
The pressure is 130 mmHg
